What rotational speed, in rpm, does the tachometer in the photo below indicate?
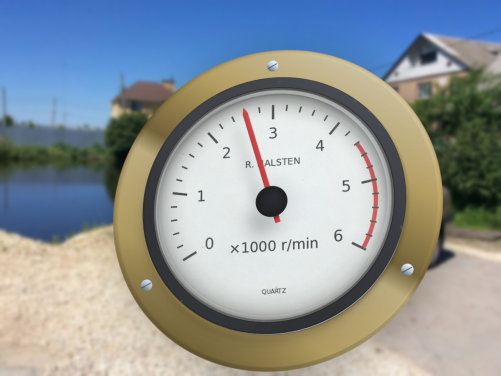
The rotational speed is 2600 rpm
